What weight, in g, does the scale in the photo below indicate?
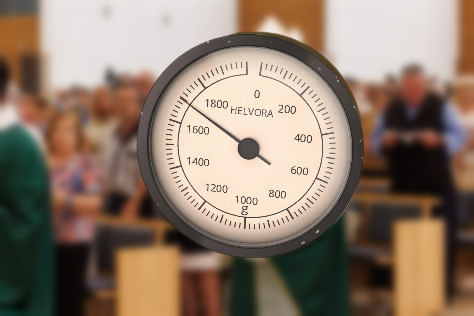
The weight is 1700 g
